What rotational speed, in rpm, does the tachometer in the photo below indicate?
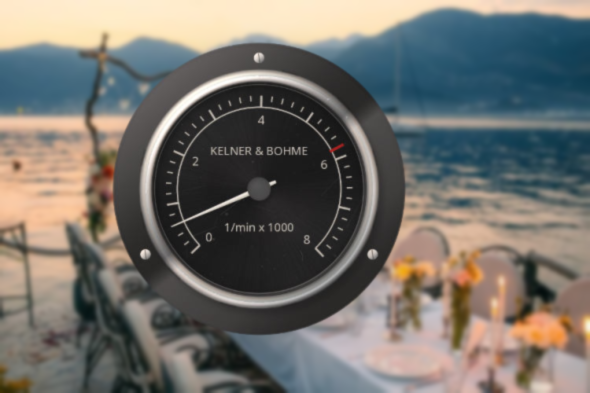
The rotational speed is 600 rpm
